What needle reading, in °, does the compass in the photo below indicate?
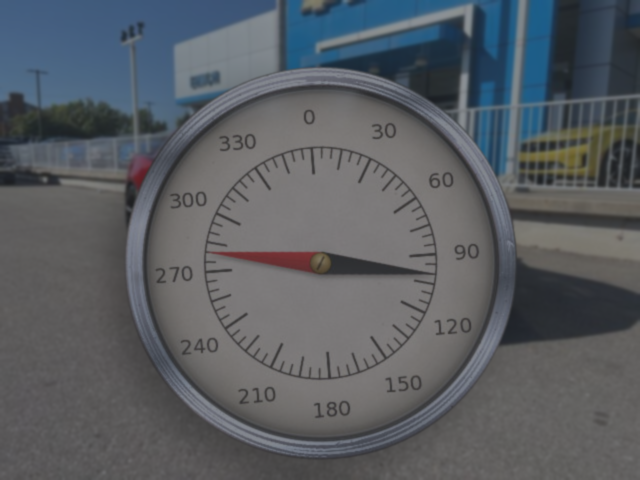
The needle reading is 280 °
